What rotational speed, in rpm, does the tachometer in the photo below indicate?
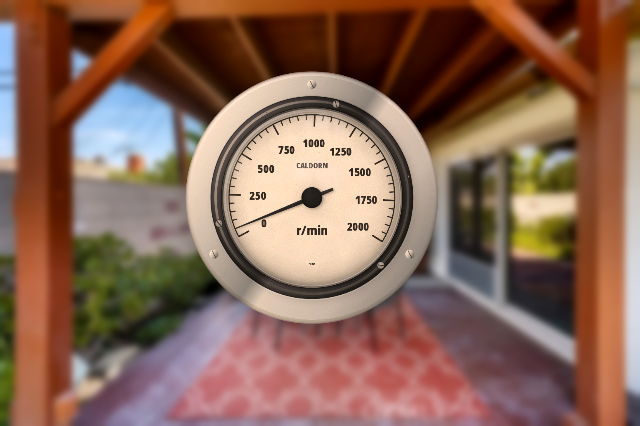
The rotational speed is 50 rpm
